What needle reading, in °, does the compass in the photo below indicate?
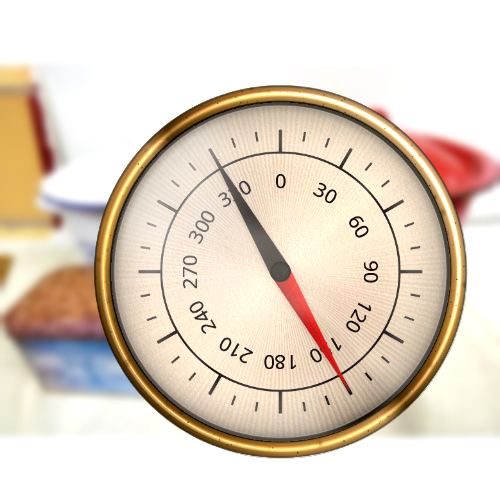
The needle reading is 150 °
